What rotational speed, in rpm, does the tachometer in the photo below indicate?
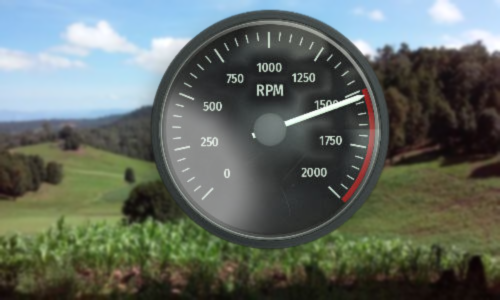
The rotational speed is 1525 rpm
